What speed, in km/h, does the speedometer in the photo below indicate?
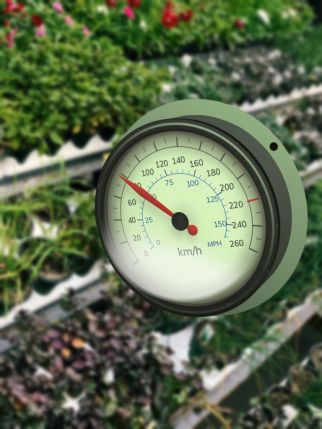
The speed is 80 km/h
